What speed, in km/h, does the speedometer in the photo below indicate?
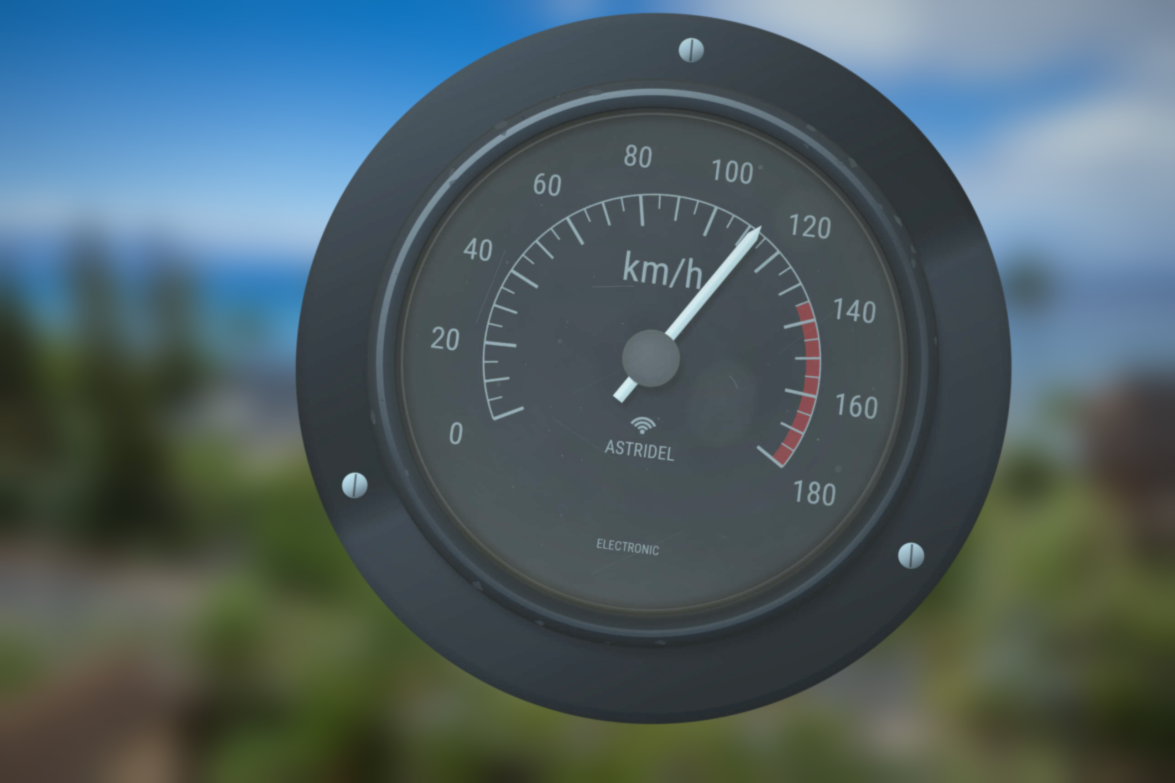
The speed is 112.5 km/h
